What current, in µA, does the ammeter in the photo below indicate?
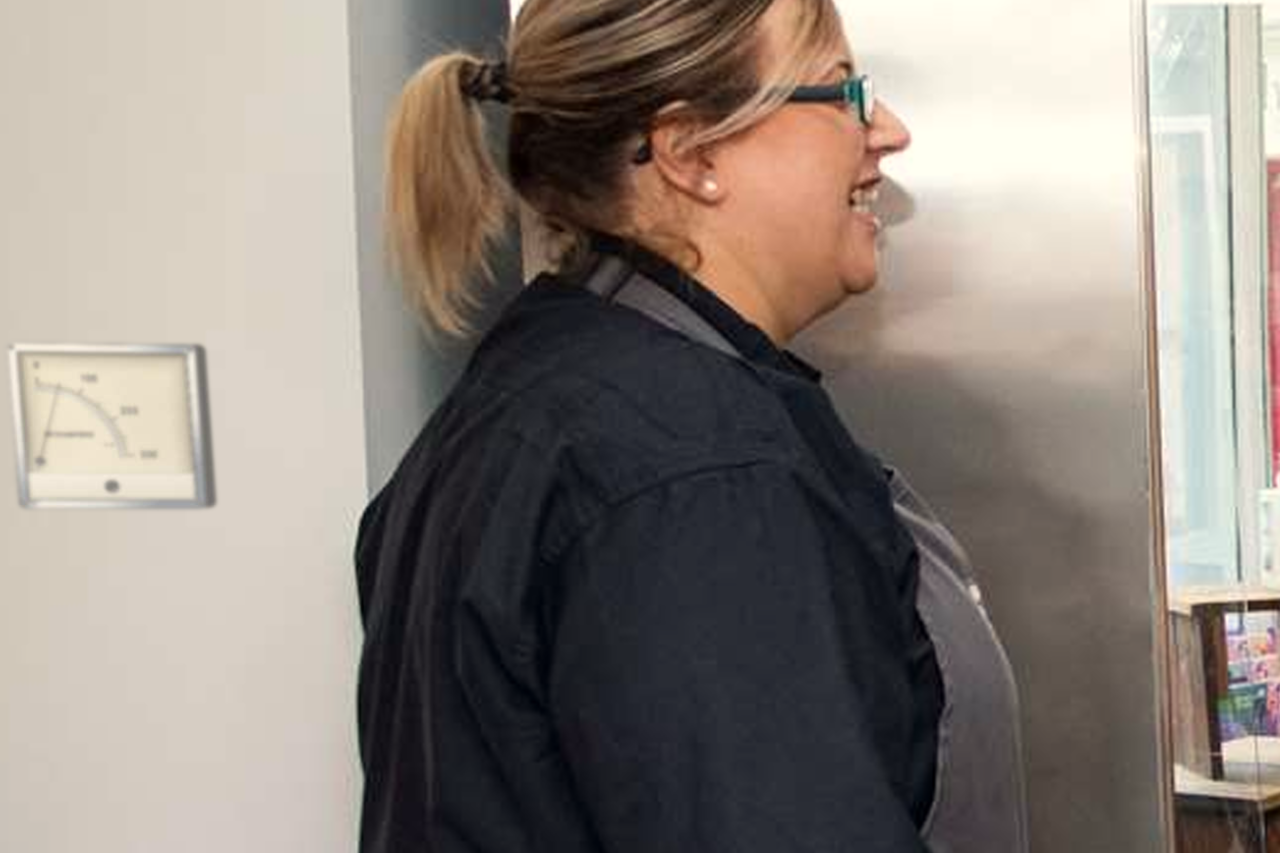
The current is 50 µA
